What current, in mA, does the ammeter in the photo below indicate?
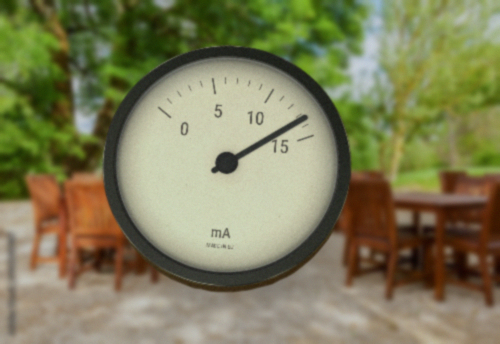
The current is 13.5 mA
